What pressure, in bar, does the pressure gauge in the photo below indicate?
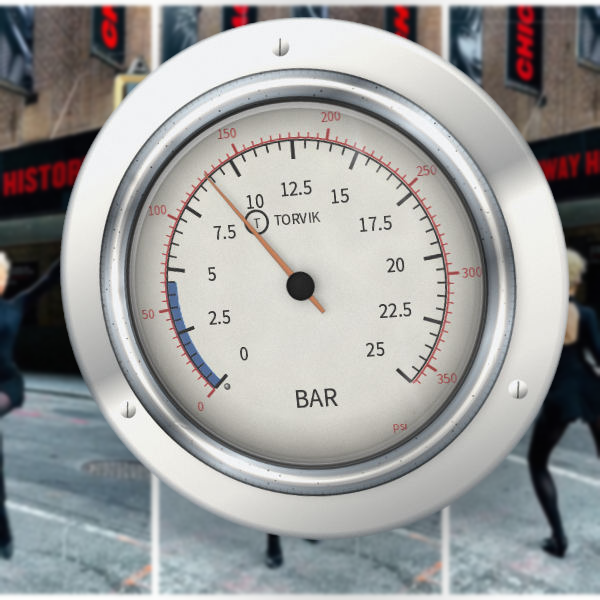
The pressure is 9 bar
